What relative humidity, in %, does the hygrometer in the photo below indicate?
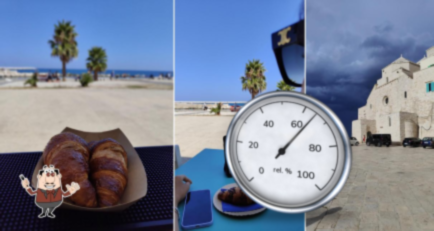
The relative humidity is 65 %
